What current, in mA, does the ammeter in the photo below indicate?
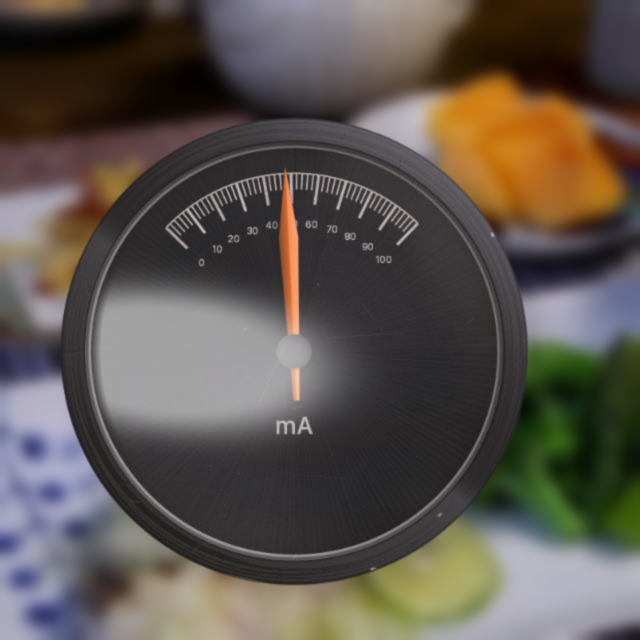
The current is 48 mA
